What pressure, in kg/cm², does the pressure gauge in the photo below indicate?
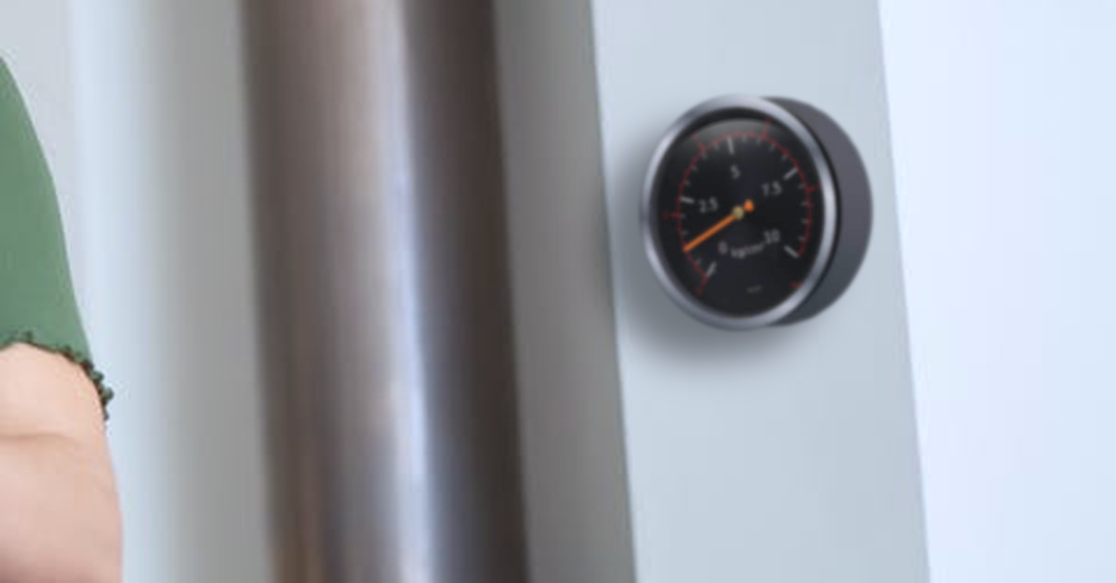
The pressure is 1 kg/cm²
